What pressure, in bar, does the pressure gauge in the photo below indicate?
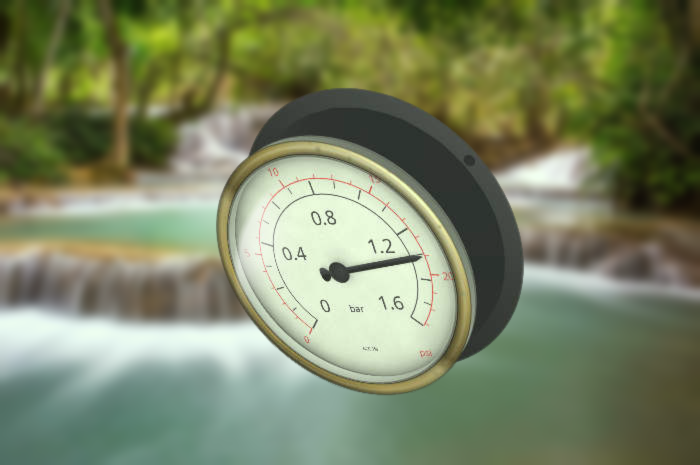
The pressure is 1.3 bar
